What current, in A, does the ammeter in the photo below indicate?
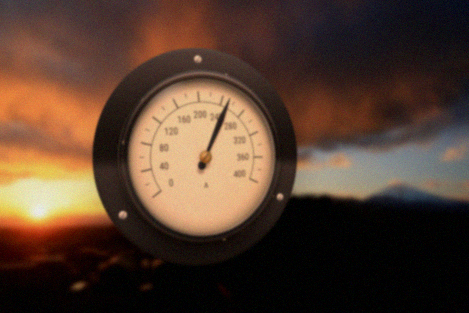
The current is 250 A
